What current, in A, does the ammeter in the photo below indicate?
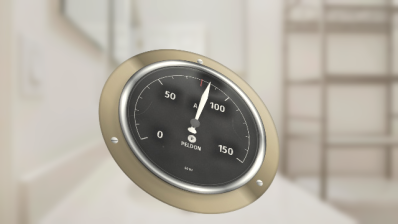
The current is 85 A
